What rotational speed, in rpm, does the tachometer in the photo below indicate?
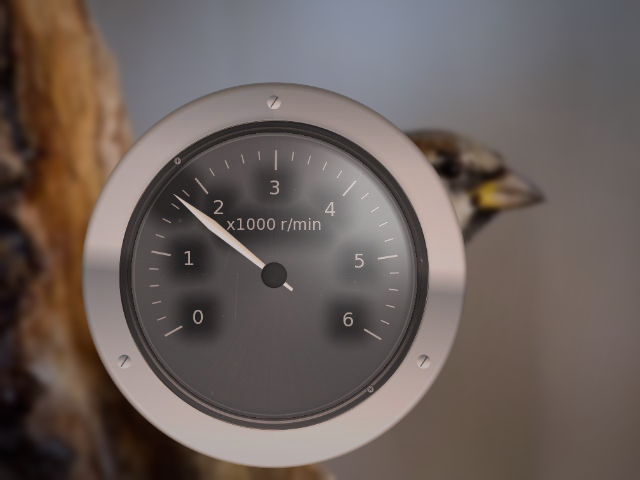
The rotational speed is 1700 rpm
